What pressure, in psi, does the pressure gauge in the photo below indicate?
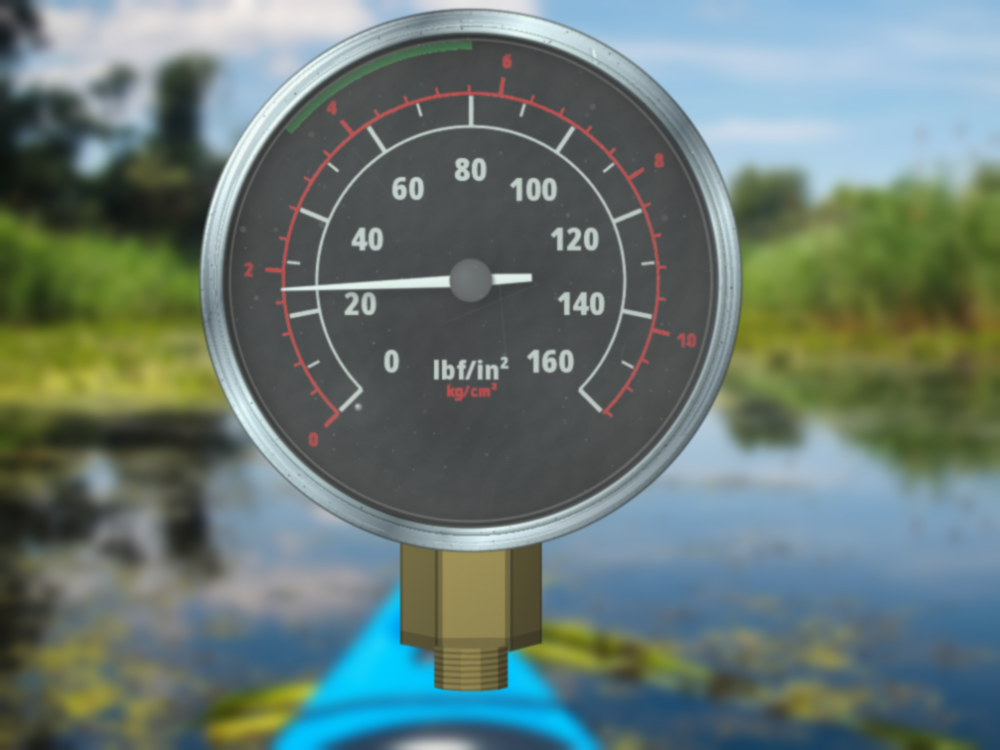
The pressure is 25 psi
